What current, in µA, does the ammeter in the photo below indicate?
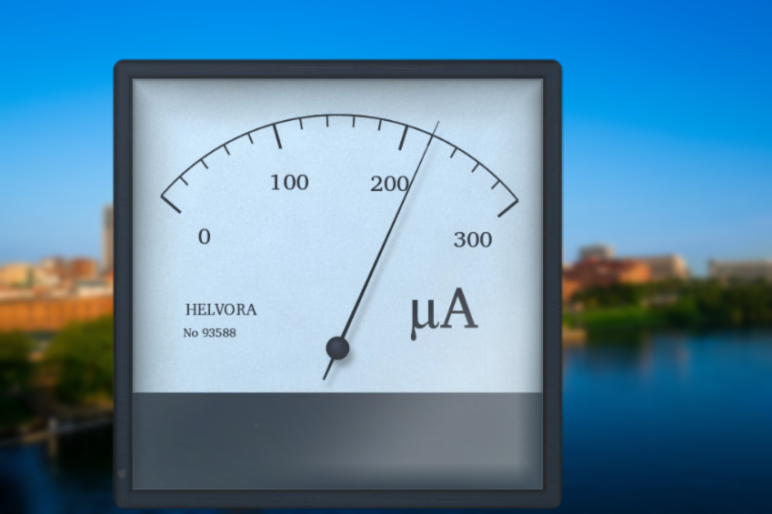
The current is 220 µA
